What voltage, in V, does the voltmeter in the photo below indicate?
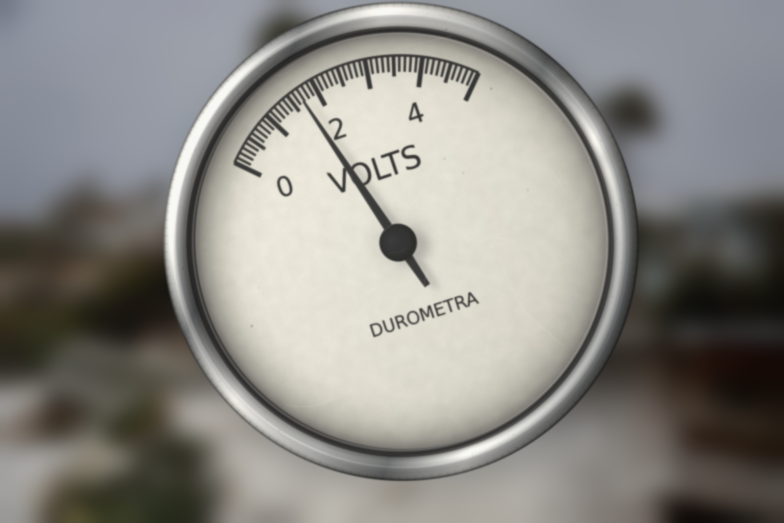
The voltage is 1.7 V
